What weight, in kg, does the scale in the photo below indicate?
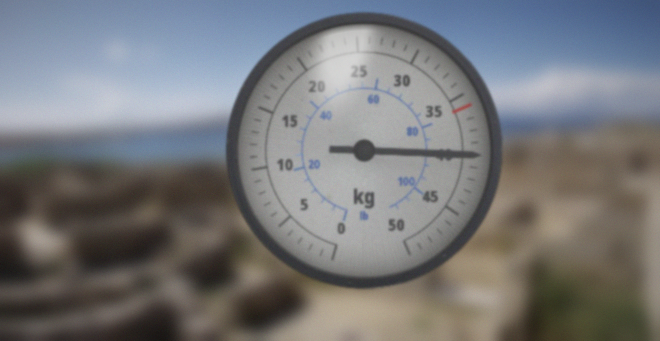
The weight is 40 kg
